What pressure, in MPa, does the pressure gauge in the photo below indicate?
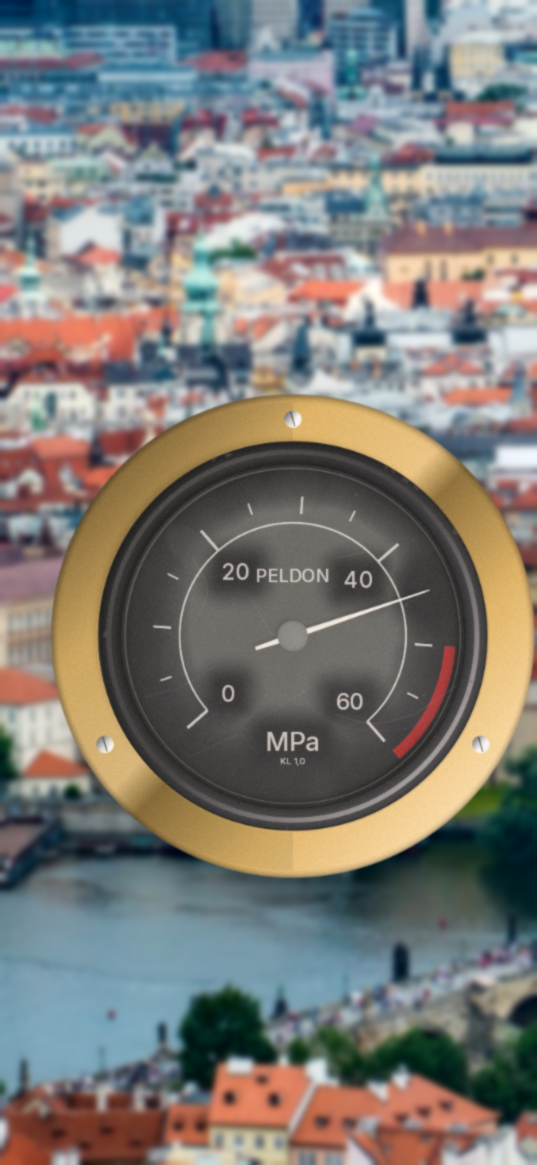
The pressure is 45 MPa
